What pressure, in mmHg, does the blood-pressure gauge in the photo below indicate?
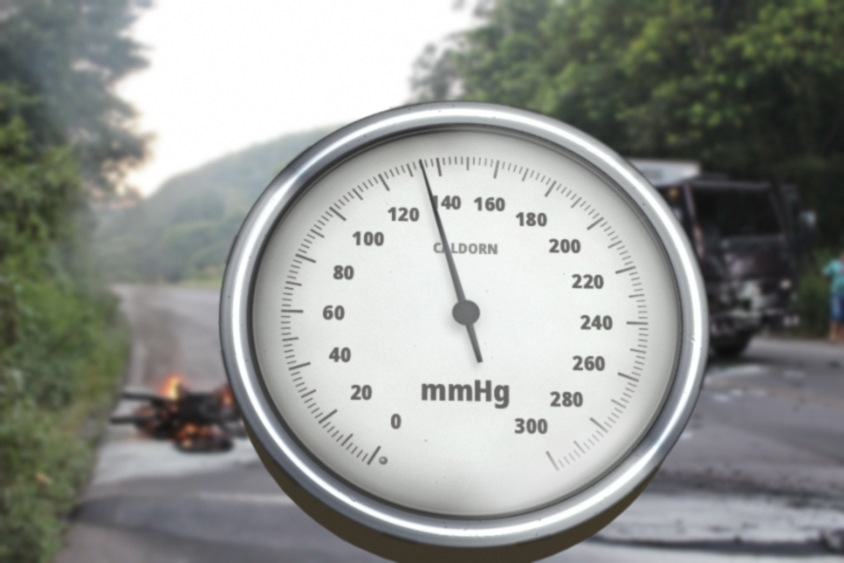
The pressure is 134 mmHg
